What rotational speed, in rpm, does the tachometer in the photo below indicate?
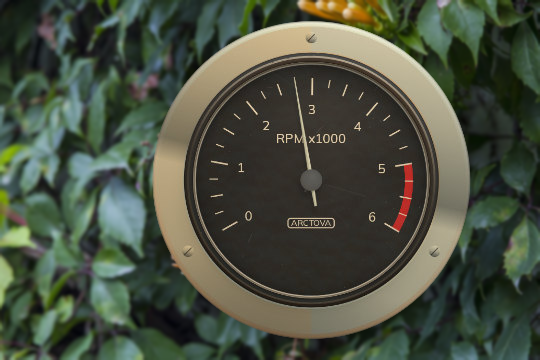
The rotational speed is 2750 rpm
